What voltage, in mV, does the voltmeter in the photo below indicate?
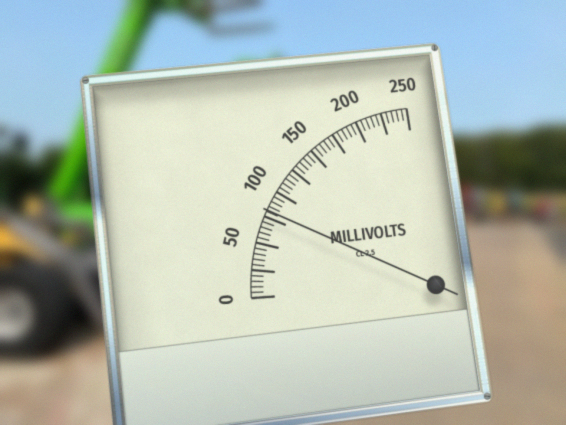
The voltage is 80 mV
